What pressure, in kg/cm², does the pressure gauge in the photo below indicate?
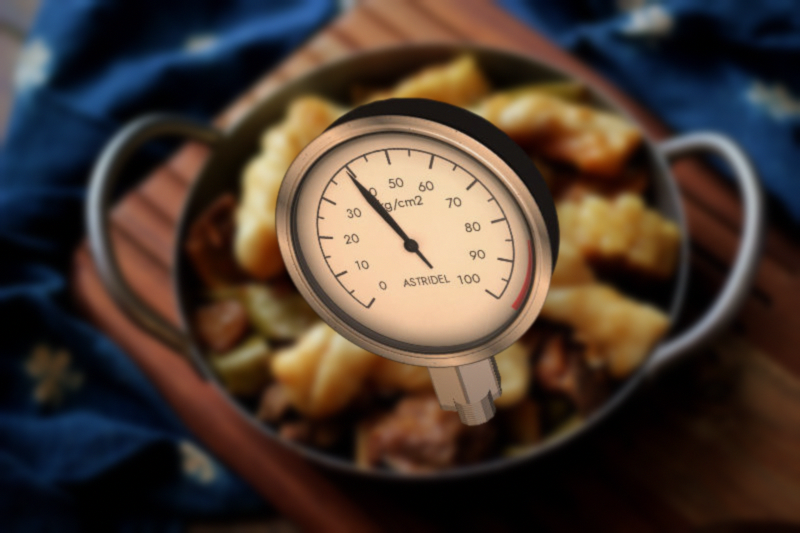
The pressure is 40 kg/cm²
